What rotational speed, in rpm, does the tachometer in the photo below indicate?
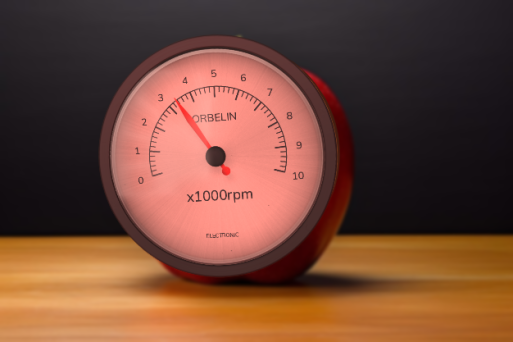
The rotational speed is 3400 rpm
